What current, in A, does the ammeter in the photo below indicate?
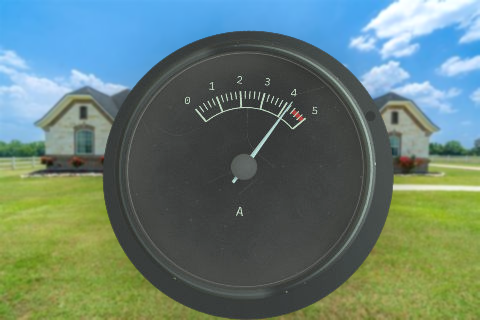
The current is 4.2 A
